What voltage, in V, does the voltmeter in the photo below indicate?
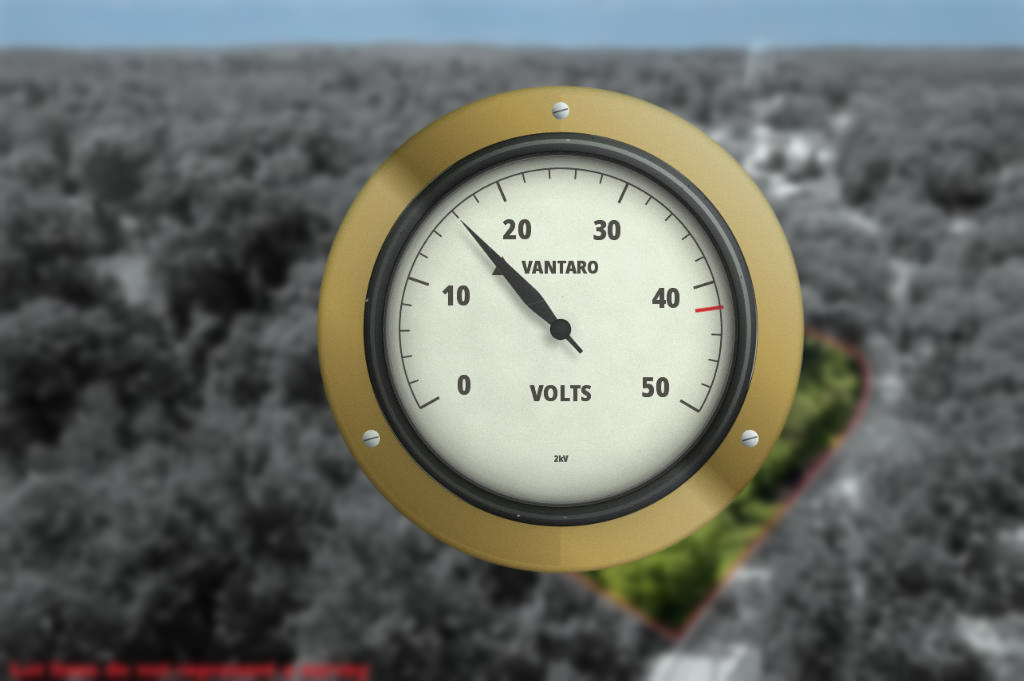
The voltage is 16 V
